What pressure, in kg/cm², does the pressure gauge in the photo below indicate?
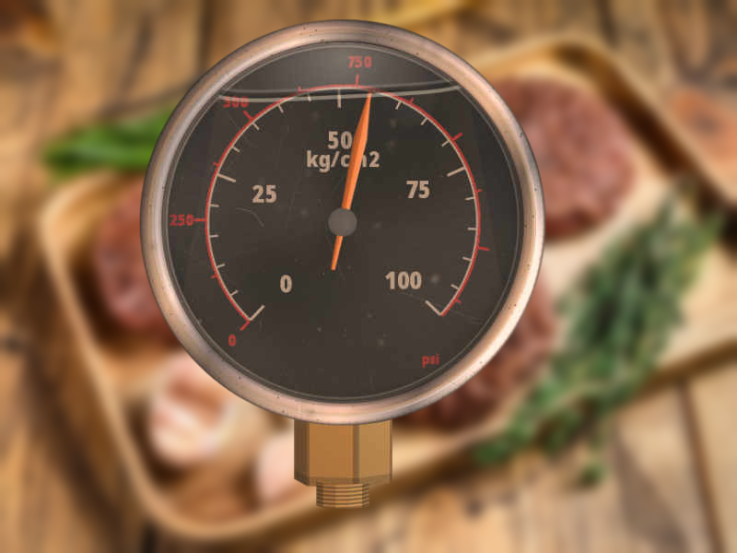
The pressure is 55 kg/cm²
